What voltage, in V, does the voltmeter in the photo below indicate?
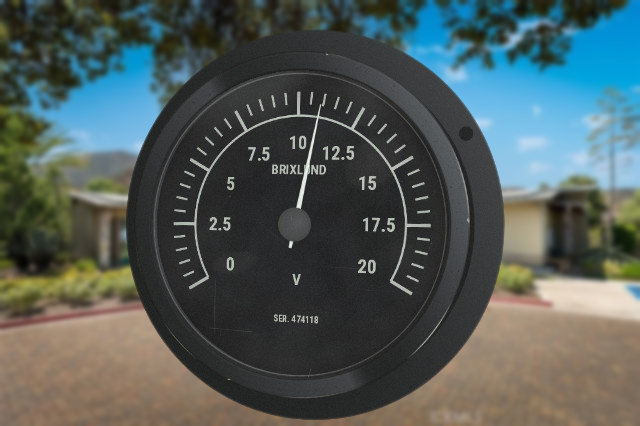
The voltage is 11 V
